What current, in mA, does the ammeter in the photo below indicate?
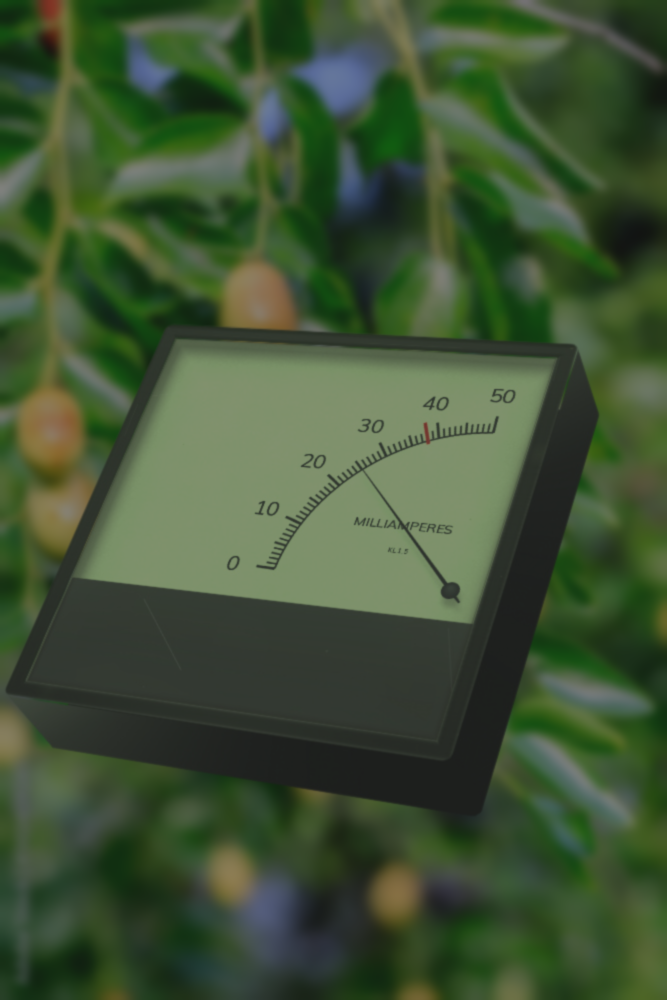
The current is 25 mA
